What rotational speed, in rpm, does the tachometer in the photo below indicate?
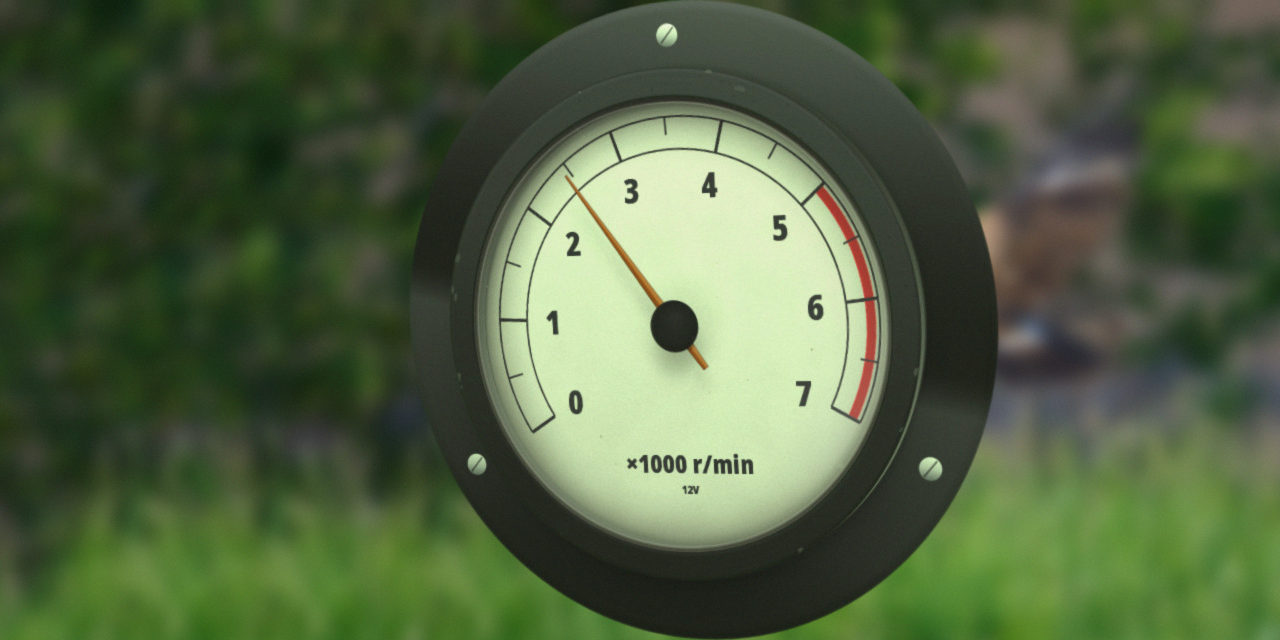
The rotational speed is 2500 rpm
